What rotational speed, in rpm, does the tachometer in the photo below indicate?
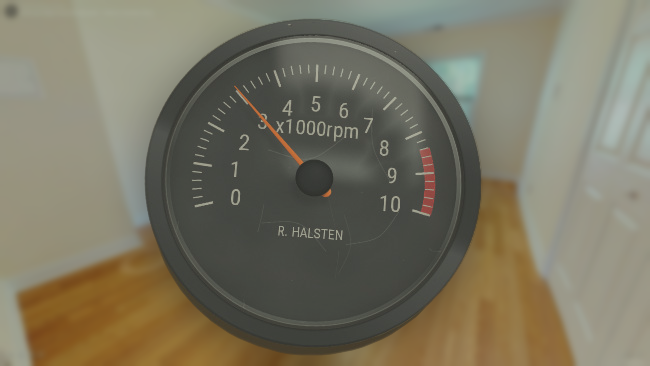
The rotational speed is 3000 rpm
